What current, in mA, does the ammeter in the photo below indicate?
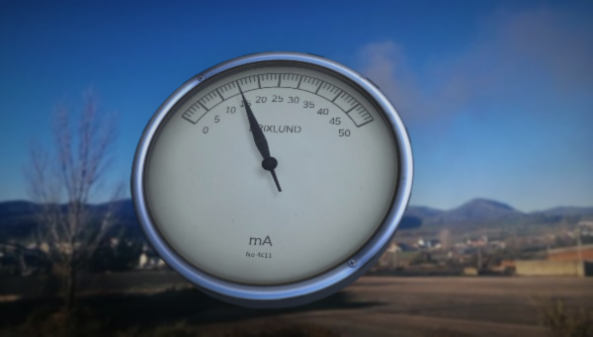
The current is 15 mA
